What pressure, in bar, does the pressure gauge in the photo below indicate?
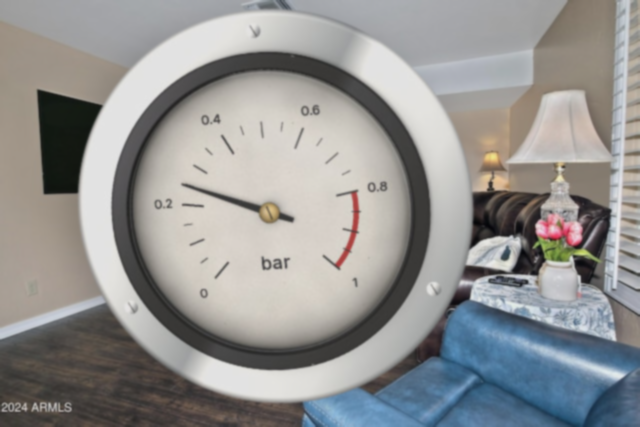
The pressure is 0.25 bar
